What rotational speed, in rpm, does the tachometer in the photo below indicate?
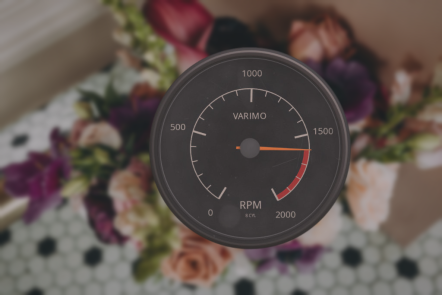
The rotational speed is 1600 rpm
